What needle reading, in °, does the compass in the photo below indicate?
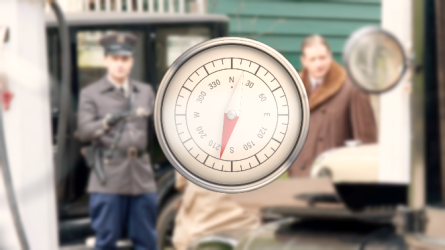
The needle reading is 195 °
